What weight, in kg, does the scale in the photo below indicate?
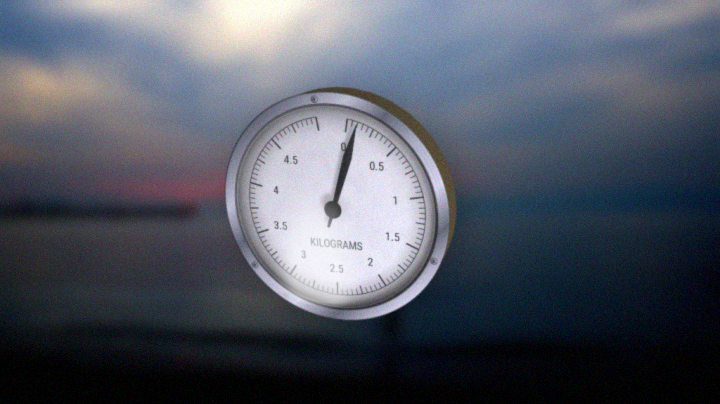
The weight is 0.1 kg
